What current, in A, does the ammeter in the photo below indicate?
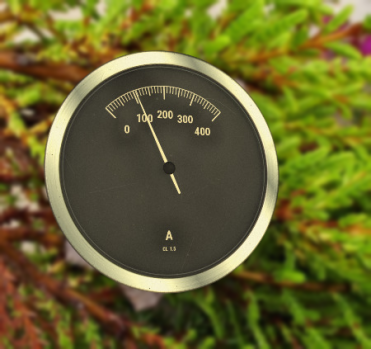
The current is 100 A
